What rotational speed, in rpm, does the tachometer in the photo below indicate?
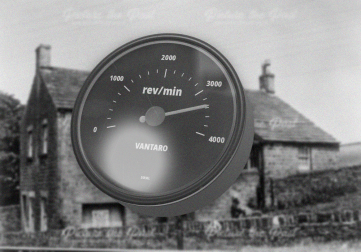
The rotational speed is 3400 rpm
